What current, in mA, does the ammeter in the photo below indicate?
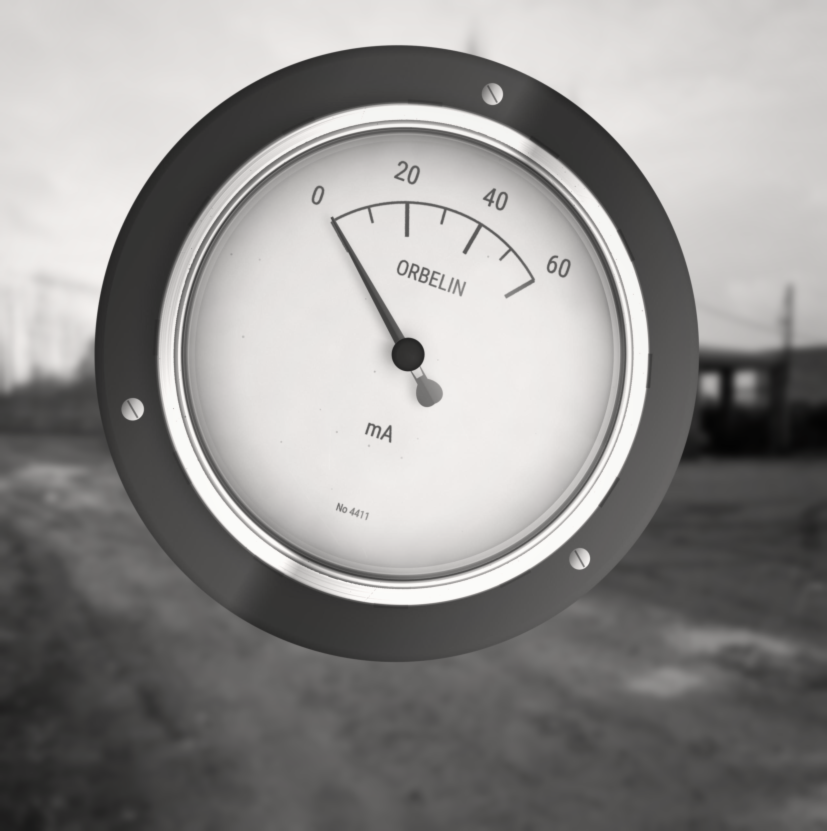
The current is 0 mA
